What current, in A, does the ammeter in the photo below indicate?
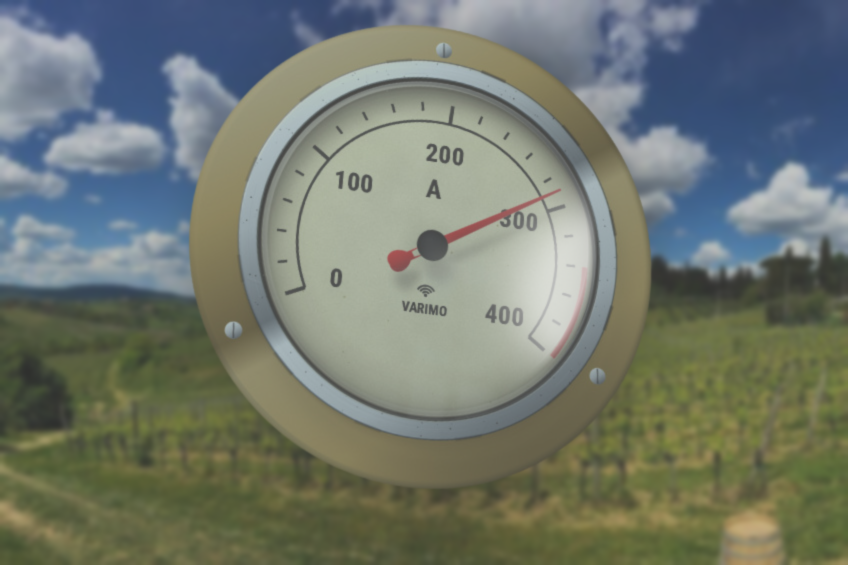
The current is 290 A
